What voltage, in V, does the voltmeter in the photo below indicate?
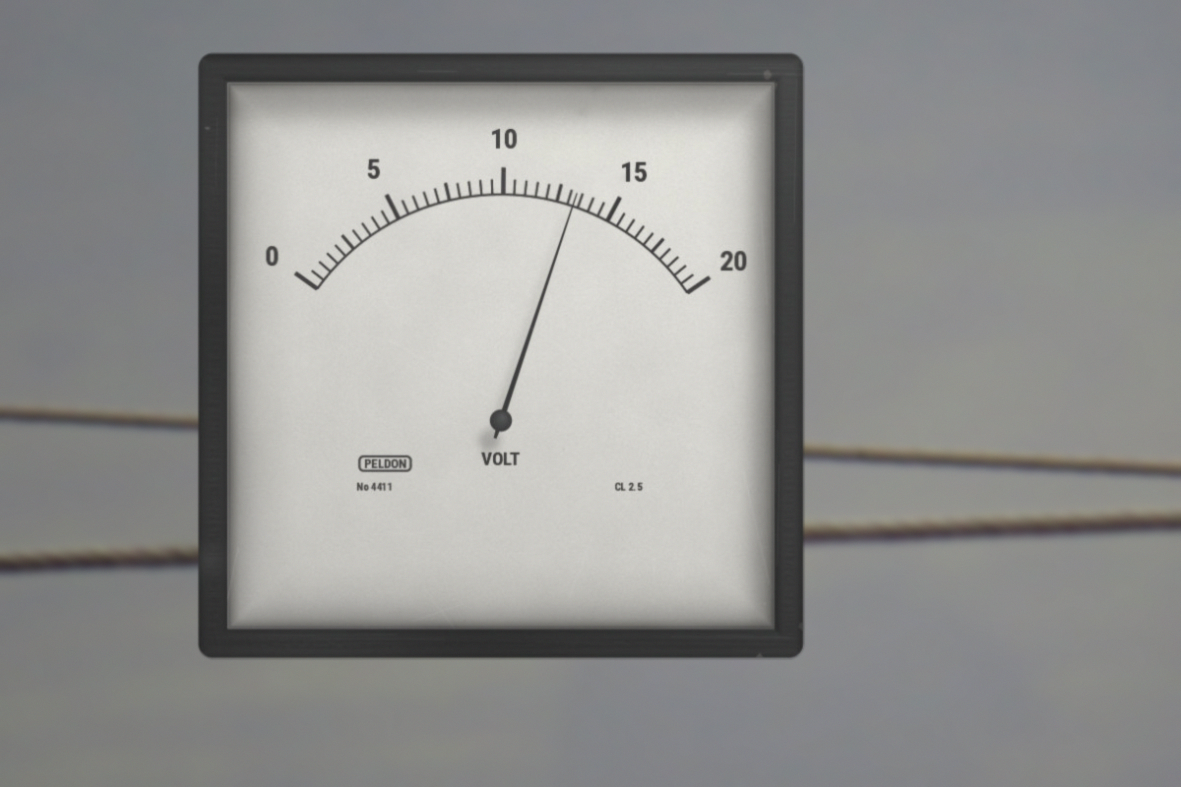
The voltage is 13.25 V
